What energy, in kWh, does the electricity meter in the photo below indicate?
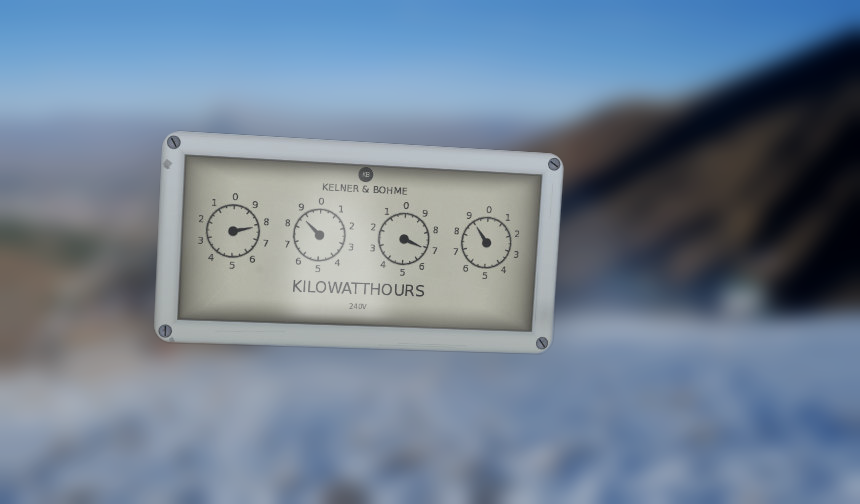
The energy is 7869 kWh
